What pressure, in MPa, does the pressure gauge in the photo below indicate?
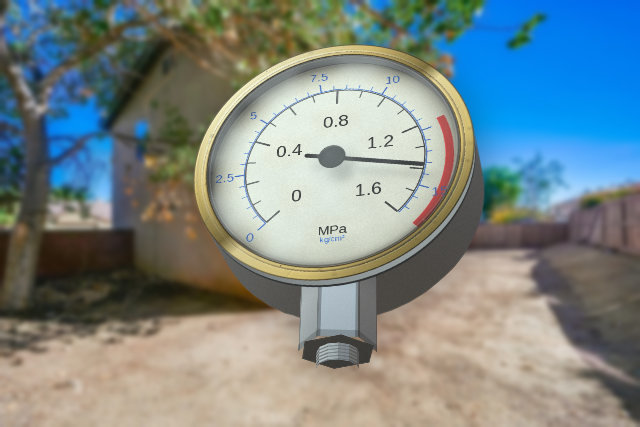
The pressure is 1.4 MPa
